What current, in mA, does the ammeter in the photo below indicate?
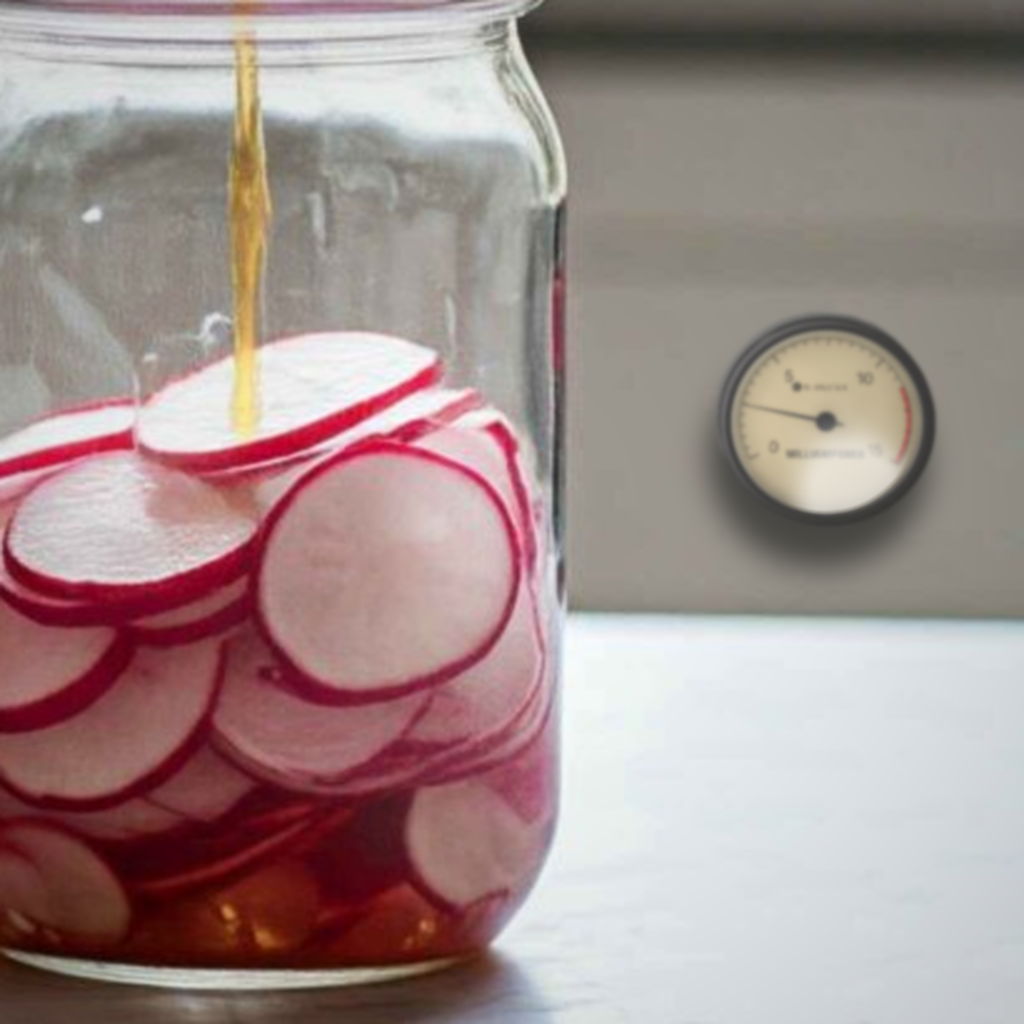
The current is 2.5 mA
